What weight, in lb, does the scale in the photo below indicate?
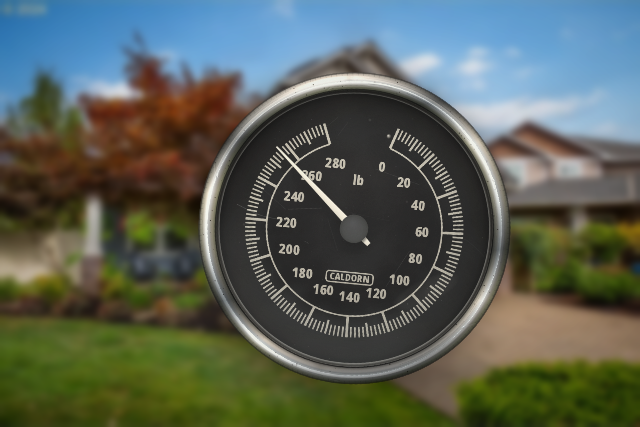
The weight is 256 lb
